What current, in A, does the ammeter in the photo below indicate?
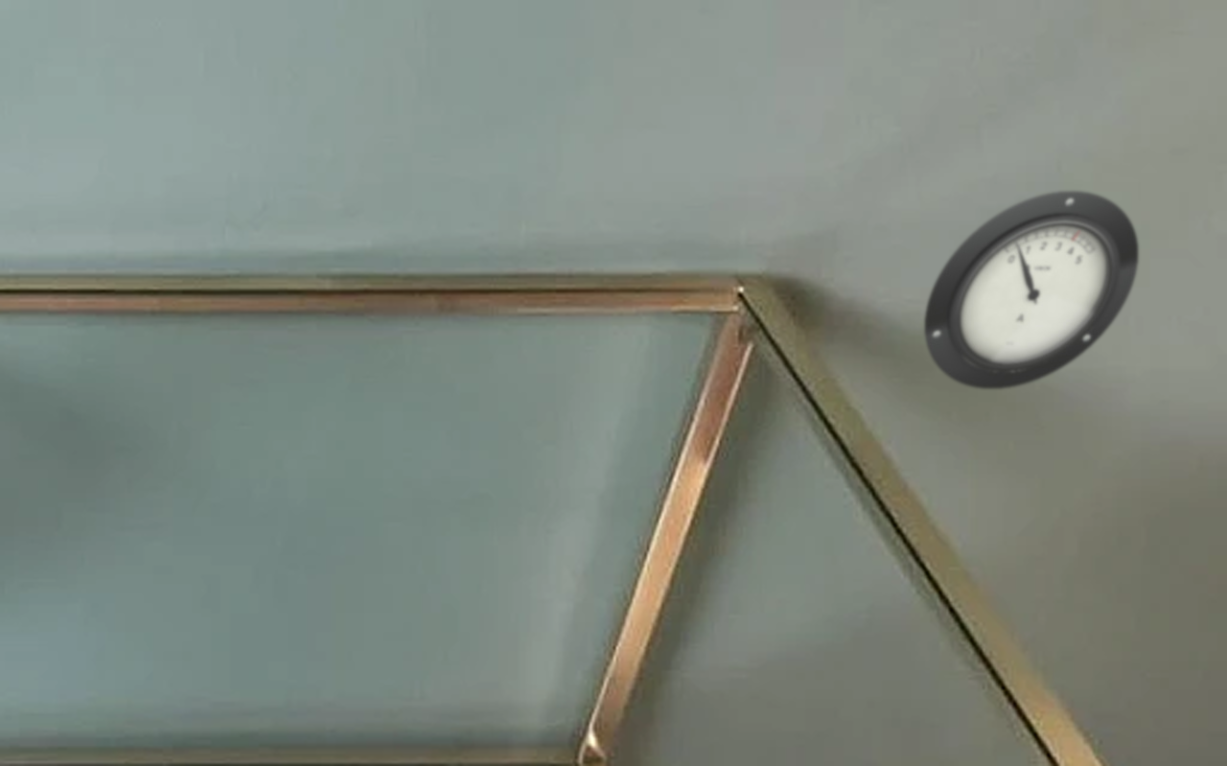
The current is 0.5 A
